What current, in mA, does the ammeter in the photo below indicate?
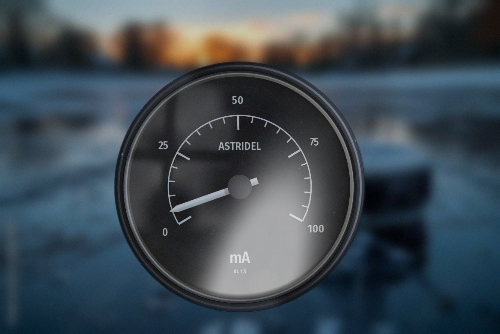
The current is 5 mA
